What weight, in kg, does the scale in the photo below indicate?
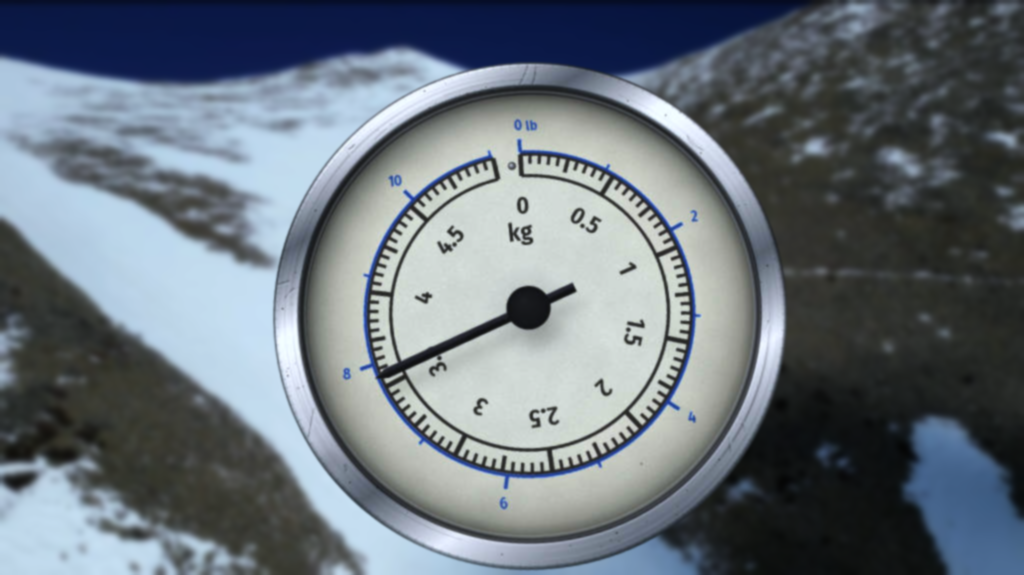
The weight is 3.55 kg
